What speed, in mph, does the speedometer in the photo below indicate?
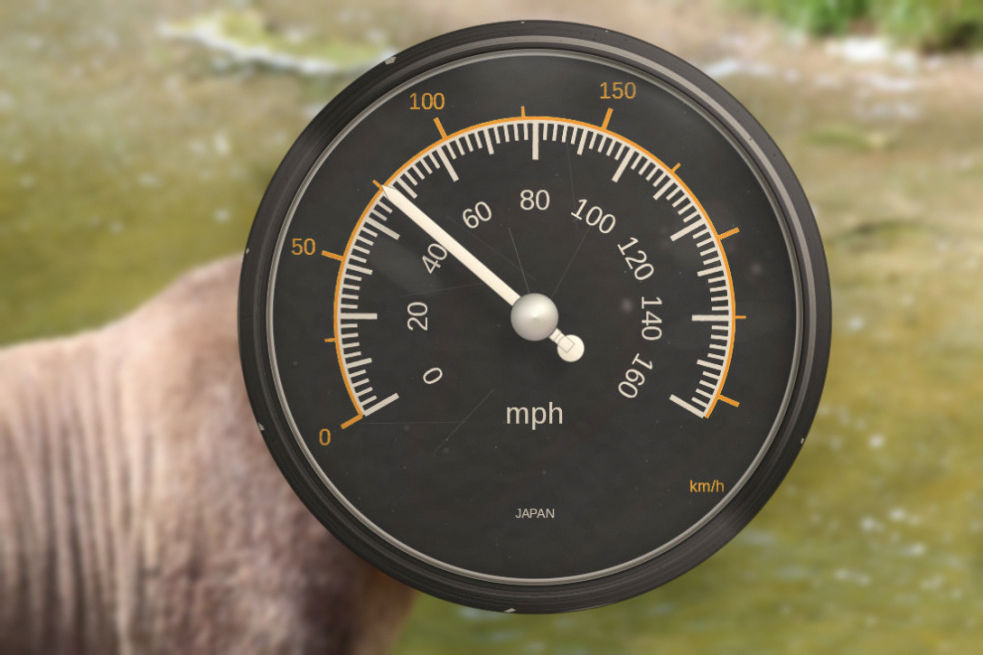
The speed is 47 mph
